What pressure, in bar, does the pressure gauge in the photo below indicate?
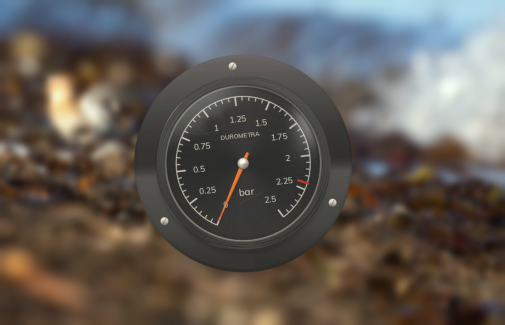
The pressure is 0 bar
